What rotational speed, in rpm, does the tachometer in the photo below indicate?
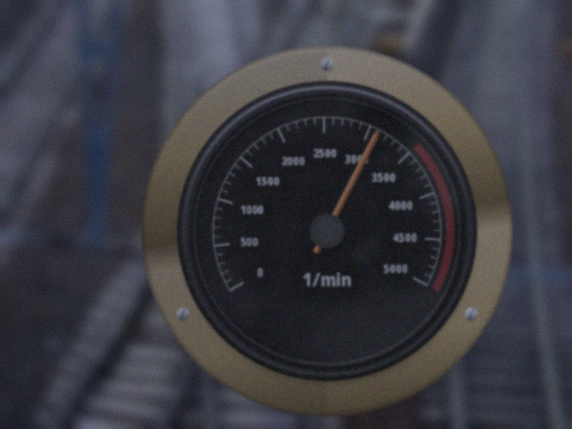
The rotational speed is 3100 rpm
